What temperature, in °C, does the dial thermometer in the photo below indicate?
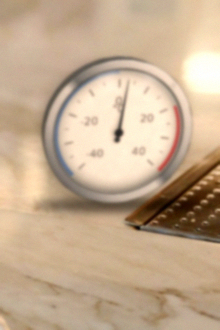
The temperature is 2.5 °C
